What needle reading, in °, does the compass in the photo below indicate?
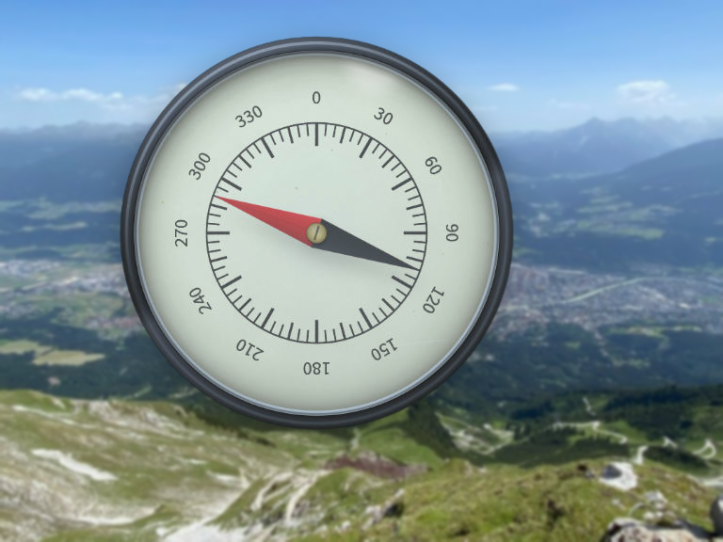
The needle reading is 290 °
